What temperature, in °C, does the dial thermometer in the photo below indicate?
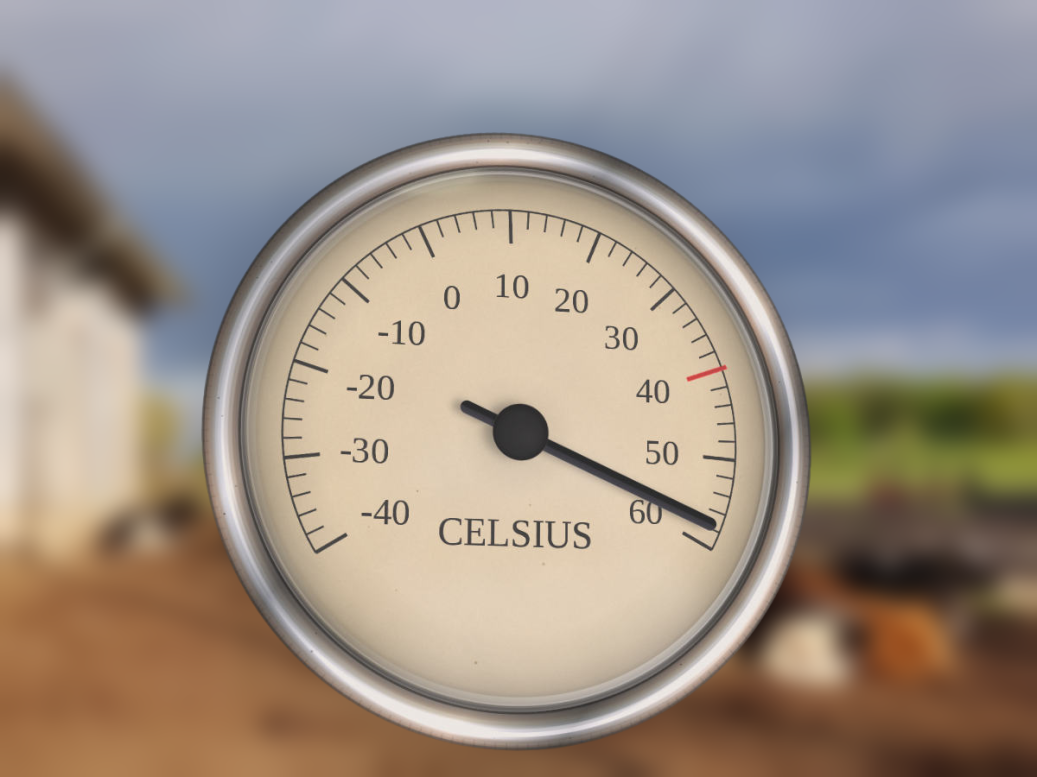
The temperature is 58 °C
